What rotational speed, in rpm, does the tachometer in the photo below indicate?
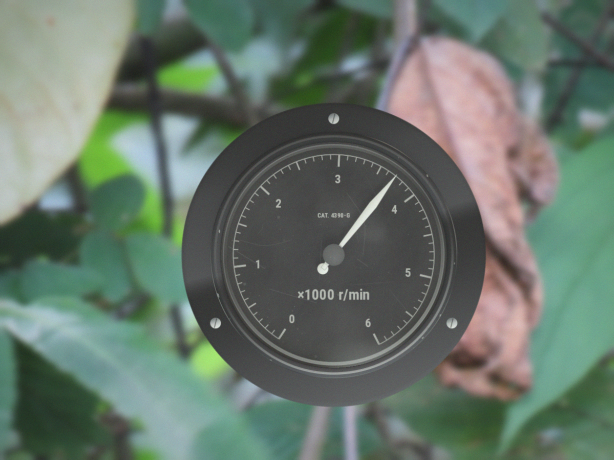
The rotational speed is 3700 rpm
